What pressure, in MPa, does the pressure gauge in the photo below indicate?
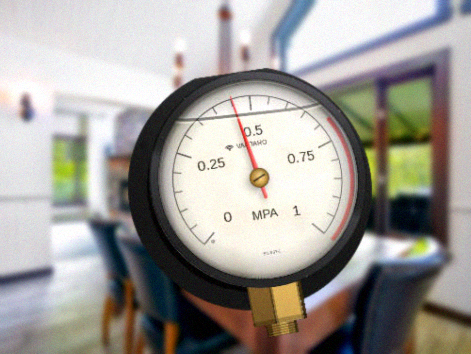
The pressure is 0.45 MPa
